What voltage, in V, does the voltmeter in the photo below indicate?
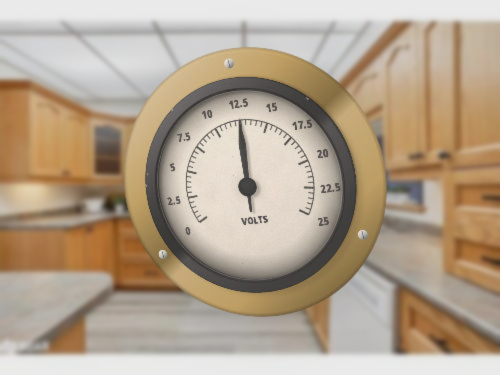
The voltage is 12.5 V
